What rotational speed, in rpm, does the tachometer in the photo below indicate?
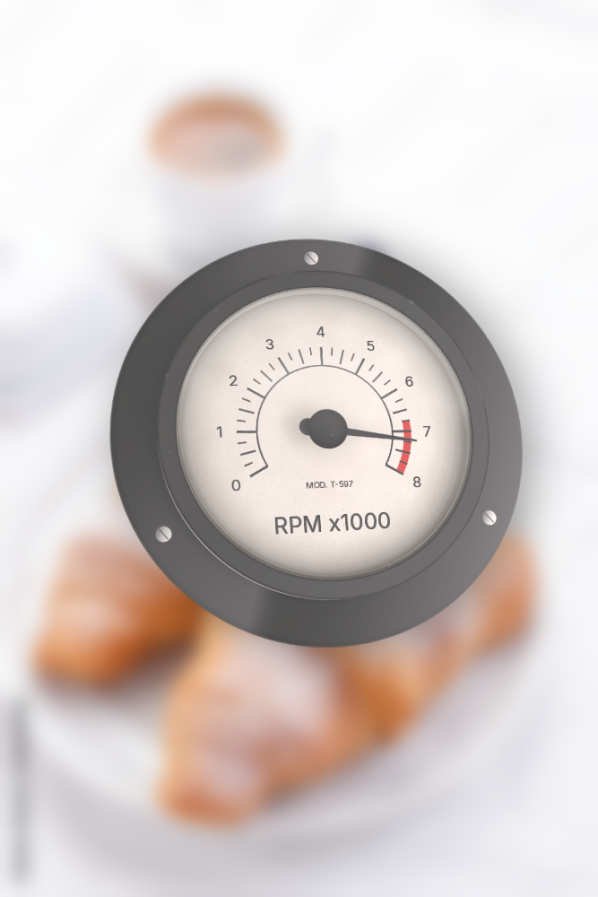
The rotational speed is 7250 rpm
